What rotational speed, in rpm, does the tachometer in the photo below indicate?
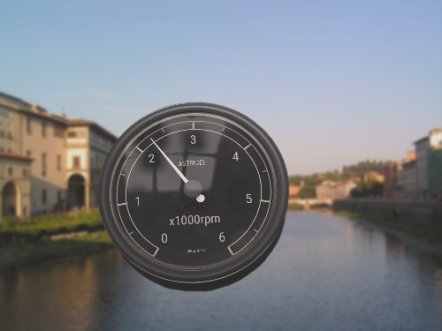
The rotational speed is 2250 rpm
